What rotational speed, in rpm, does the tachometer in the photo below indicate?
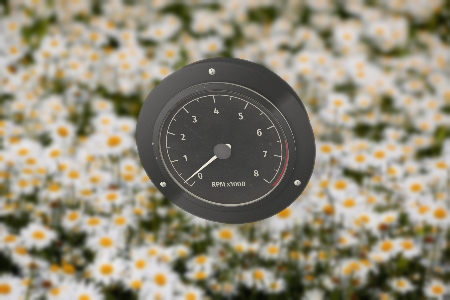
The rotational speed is 250 rpm
